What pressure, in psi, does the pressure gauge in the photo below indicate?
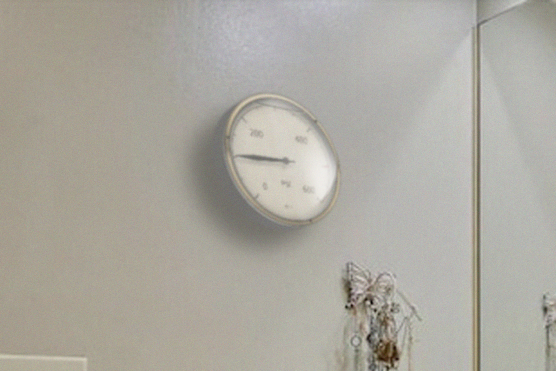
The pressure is 100 psi
